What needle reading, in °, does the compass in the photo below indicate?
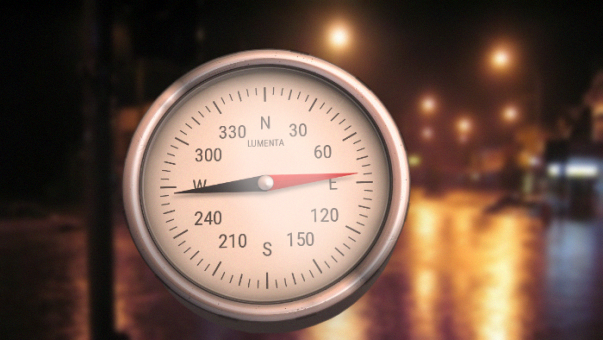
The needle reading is 85 °
